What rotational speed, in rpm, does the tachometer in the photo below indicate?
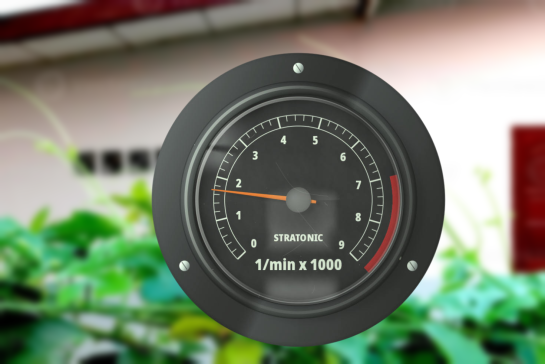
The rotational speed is 1700 rpm
